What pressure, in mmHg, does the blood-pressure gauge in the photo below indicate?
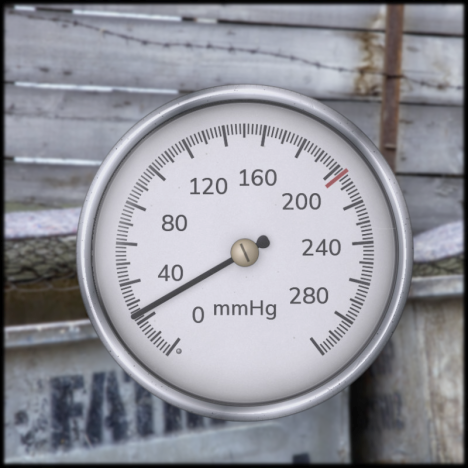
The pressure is 24 mmHg
